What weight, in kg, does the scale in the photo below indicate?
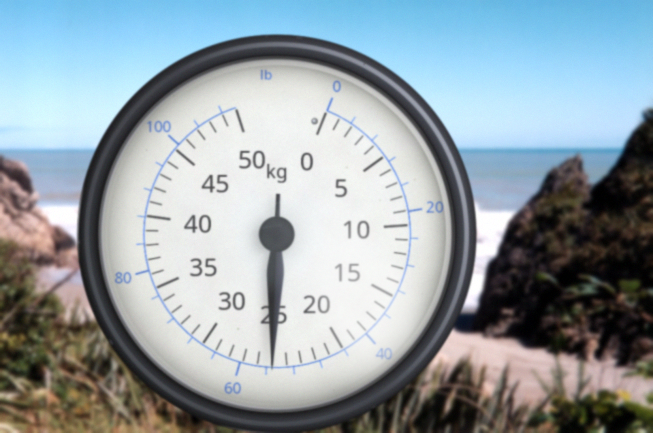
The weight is 25 kg
